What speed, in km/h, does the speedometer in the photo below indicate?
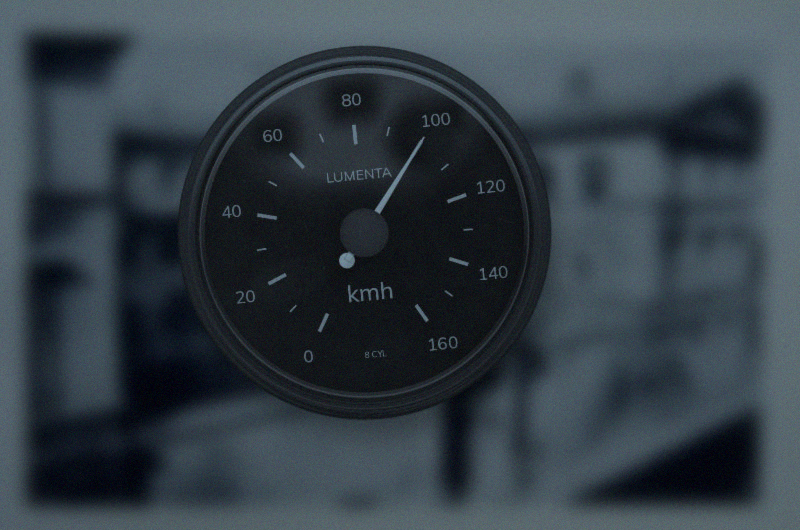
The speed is 100 km/h
